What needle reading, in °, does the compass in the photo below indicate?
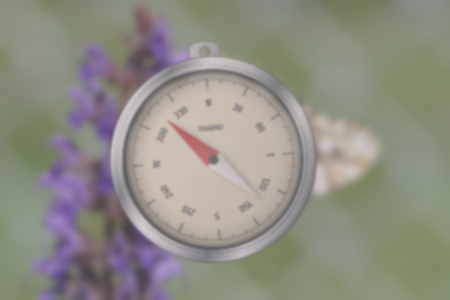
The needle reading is 315 °
